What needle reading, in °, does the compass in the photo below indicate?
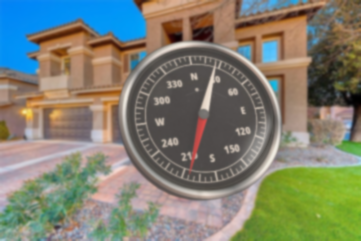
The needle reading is 205 °
